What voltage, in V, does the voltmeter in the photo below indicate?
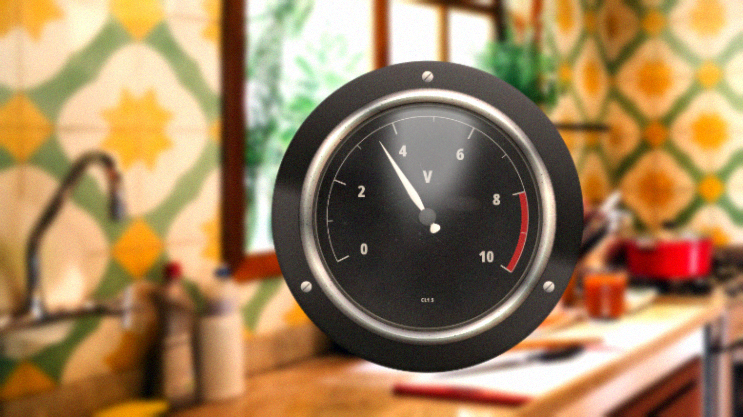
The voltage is 3.5 V
